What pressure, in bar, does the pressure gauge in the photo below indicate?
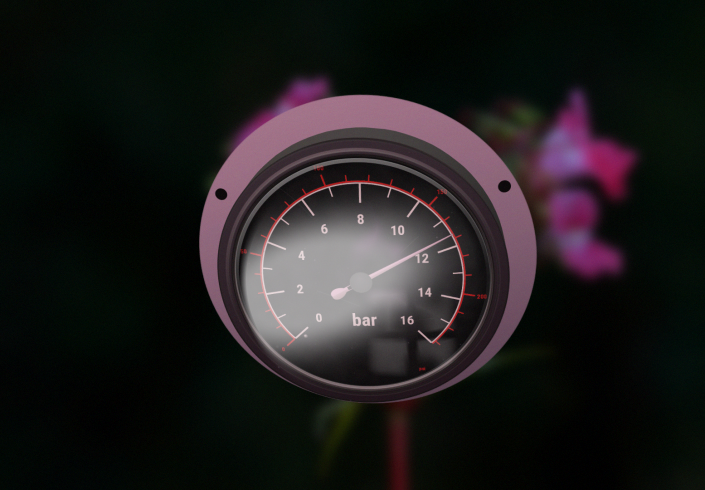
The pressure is 11.5 bar
